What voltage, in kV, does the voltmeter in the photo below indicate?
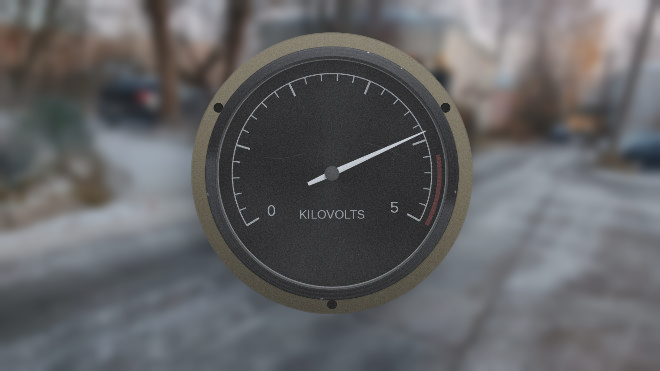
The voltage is 3.9 kV
